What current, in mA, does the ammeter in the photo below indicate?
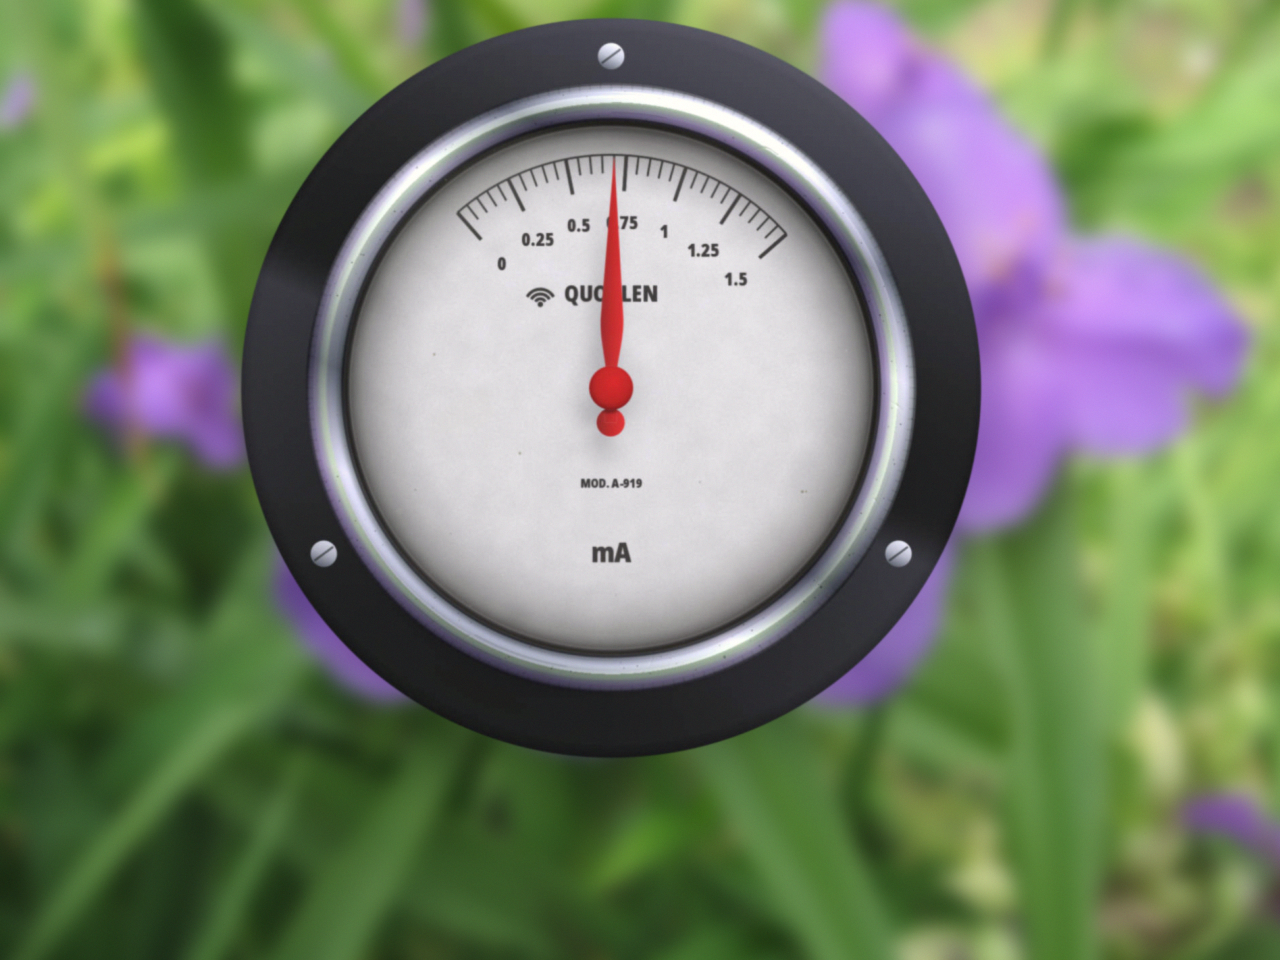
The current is 0.7 mA
